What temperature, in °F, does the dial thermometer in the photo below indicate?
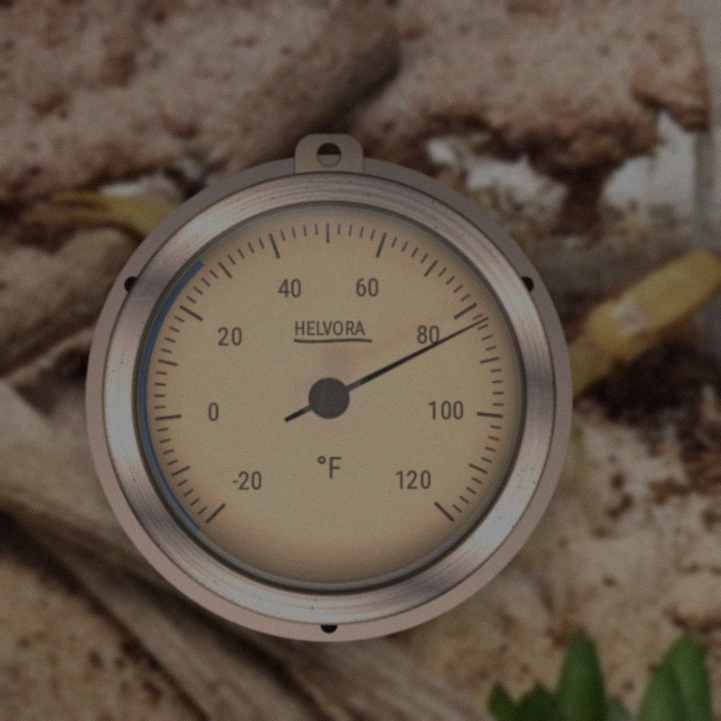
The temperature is 83 °F
